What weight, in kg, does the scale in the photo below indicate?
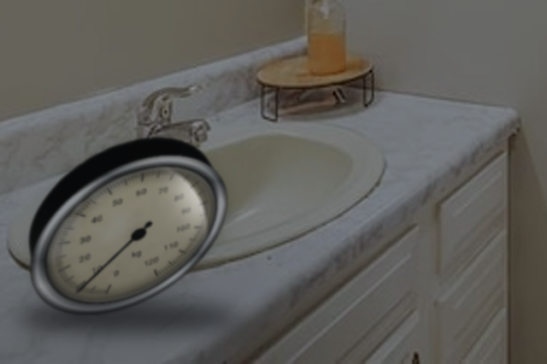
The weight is 10 kg
